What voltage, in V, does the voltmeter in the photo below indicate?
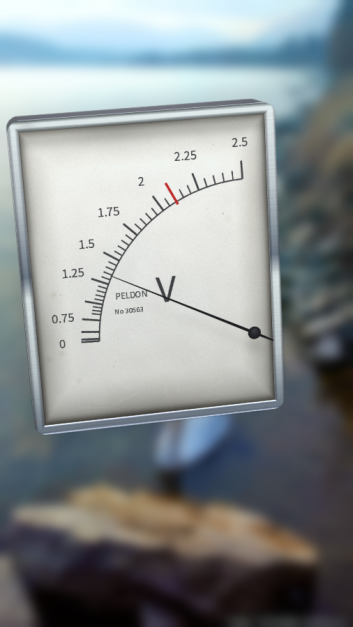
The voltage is 1.35 V
